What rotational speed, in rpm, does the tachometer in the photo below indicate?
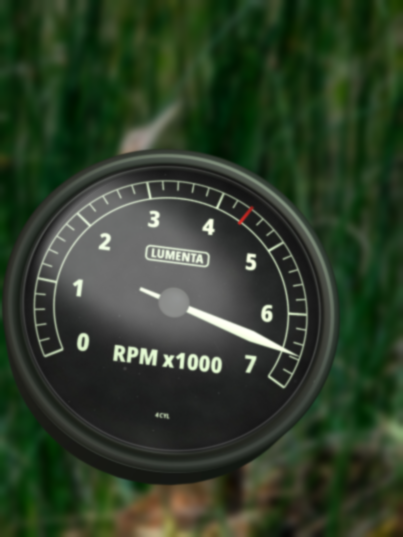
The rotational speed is 6600 rpm
